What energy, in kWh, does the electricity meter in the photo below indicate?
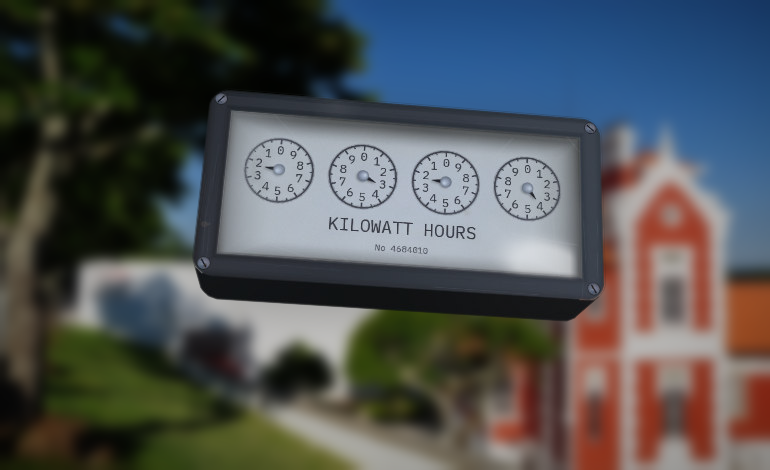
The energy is 2324 kWh
